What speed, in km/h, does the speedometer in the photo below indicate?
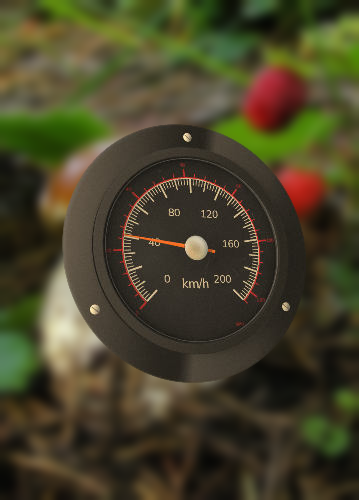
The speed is 40 km/h
